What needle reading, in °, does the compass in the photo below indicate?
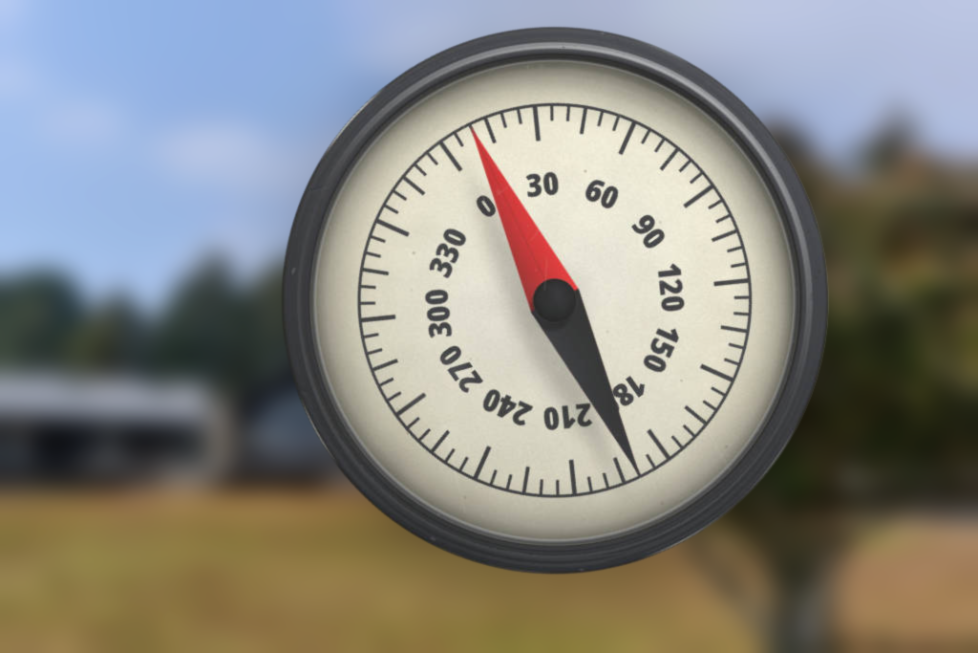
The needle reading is 10 °
